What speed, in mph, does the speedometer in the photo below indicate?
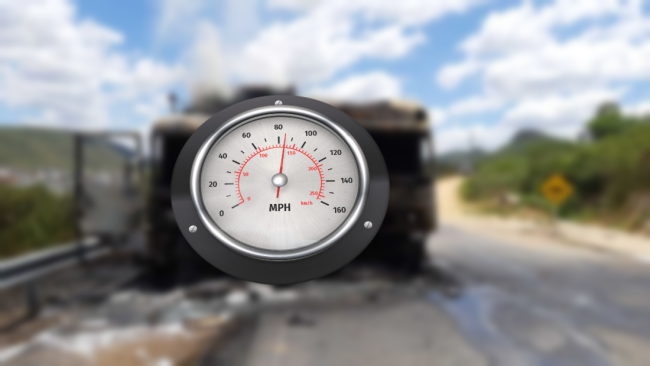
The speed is 85 mph
